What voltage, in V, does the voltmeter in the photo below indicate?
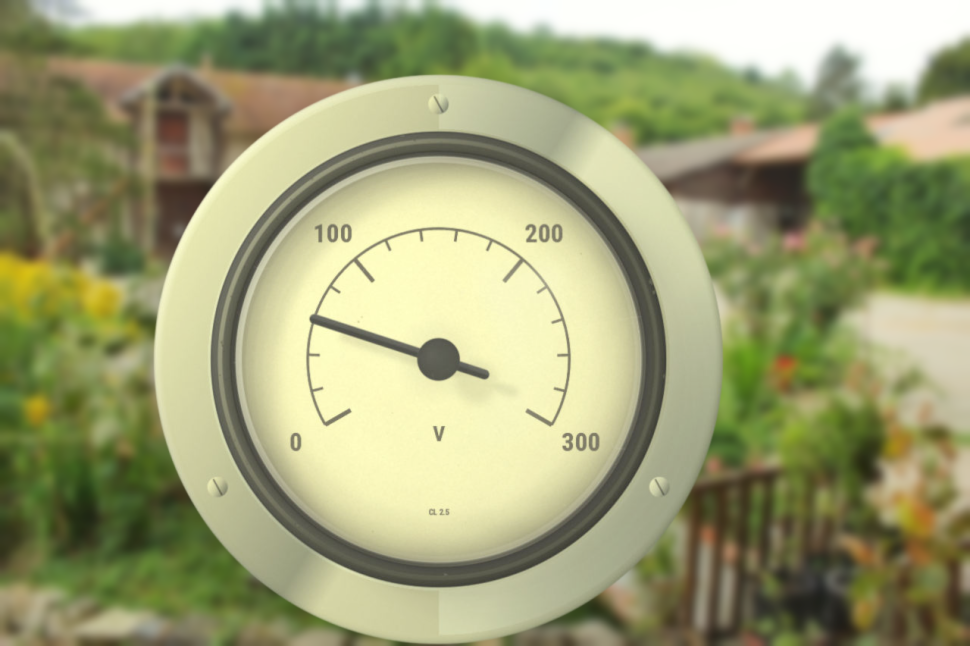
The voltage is 60 V
